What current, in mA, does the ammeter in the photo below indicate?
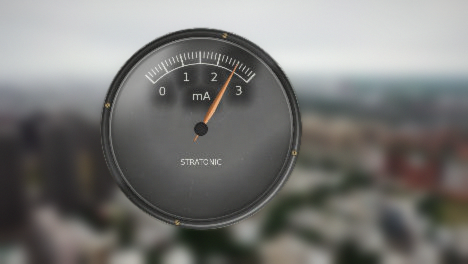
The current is 2.5 mA
